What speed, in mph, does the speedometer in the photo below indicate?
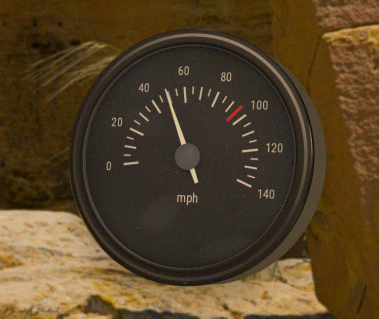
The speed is 50 mph
